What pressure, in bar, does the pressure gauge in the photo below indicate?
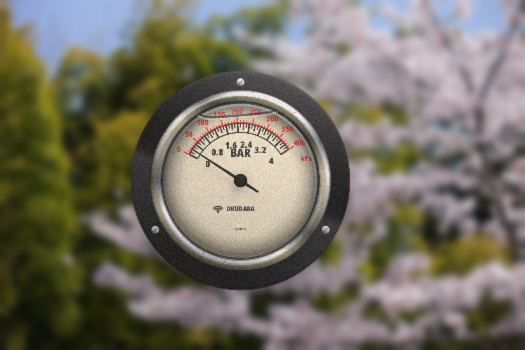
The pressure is 0.2 bar
